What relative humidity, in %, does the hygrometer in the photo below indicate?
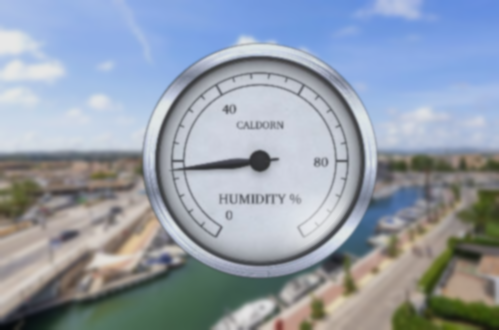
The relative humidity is 18 %
